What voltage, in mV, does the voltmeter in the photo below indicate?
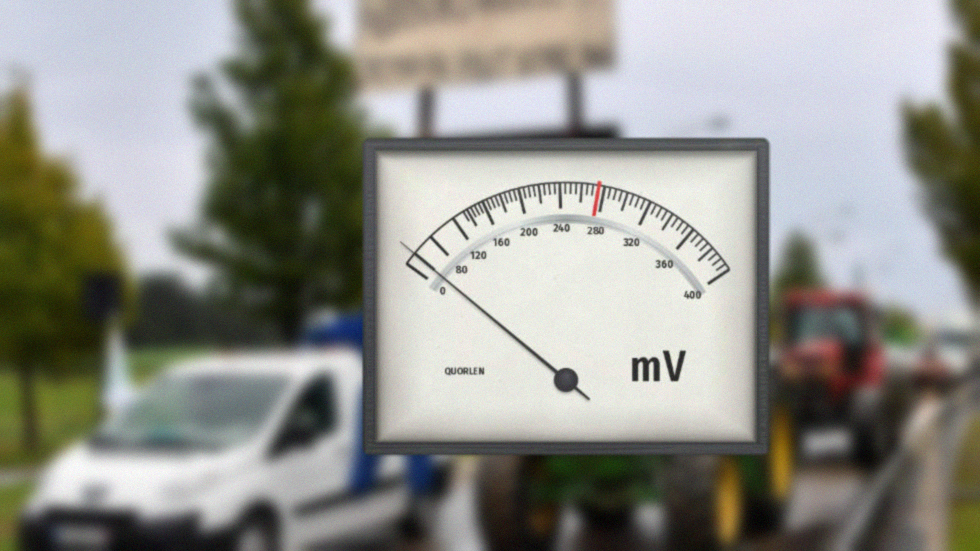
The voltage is 40 mV
